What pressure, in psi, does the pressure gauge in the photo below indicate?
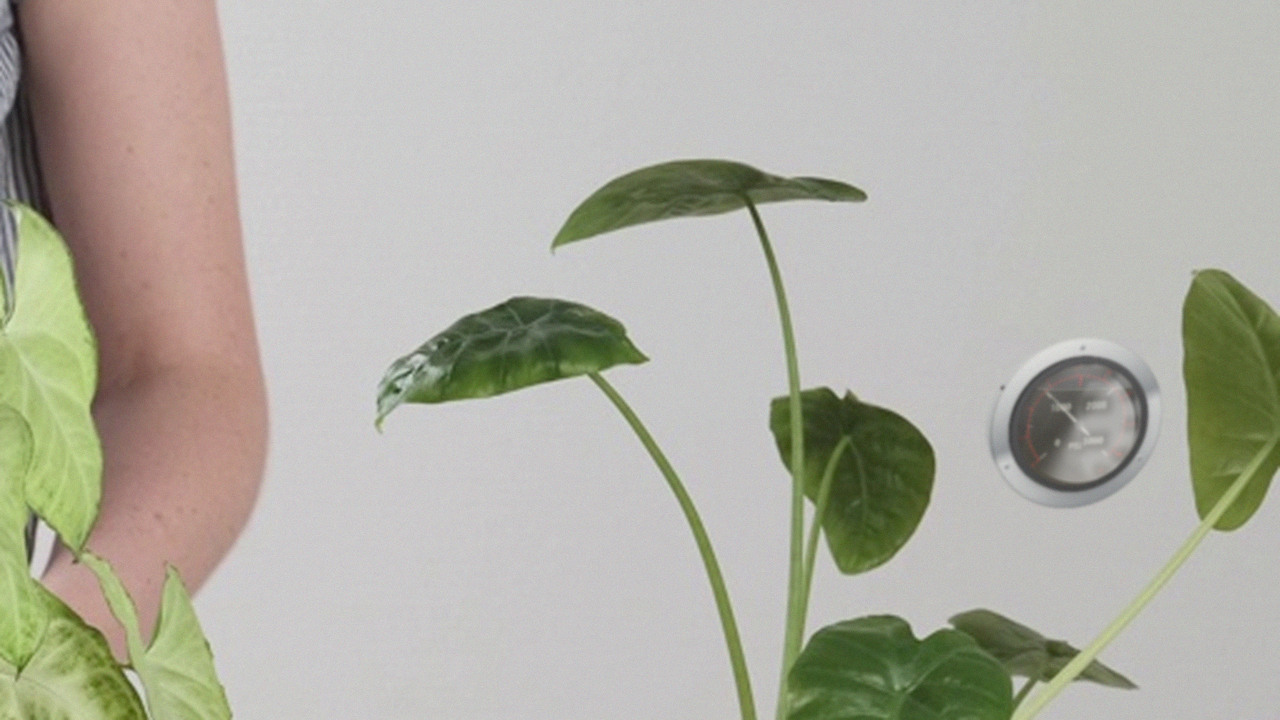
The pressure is 1000 psi
